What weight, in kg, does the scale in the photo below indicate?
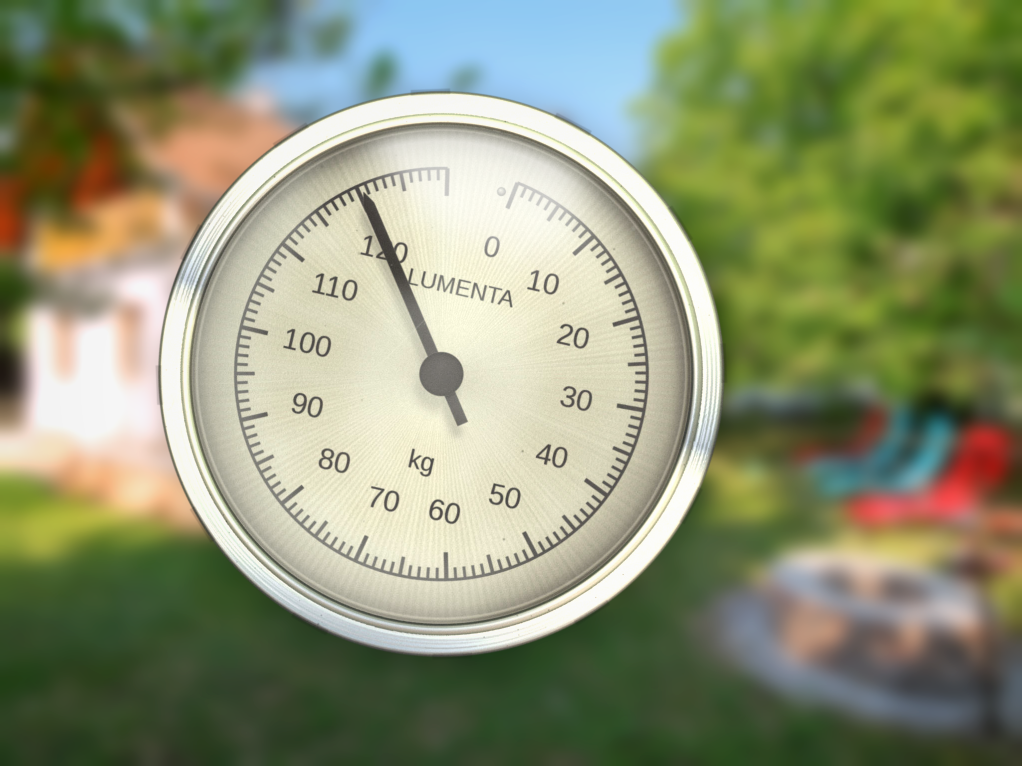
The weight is 120.5 kg
